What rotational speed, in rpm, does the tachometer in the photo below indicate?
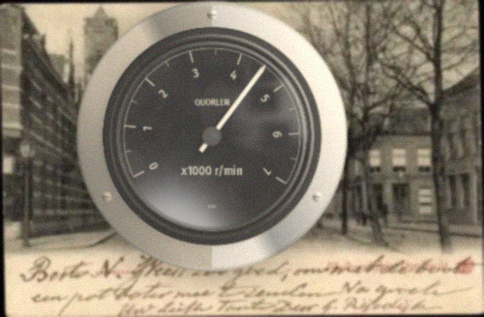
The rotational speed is 4500 rpm
